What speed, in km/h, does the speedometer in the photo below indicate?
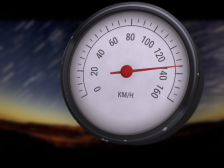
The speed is 135 km/h
